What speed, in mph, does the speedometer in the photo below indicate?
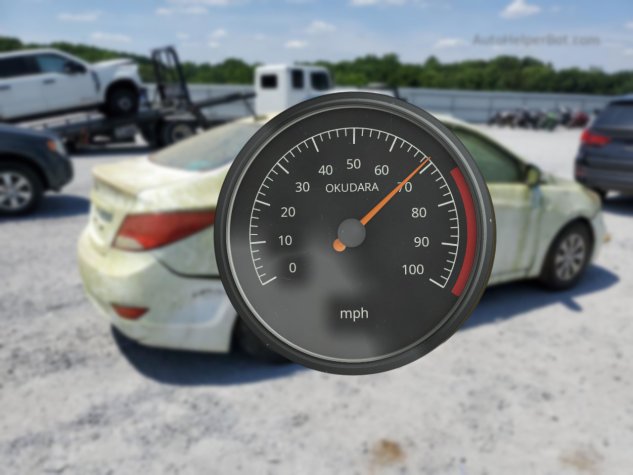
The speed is 69 mph
